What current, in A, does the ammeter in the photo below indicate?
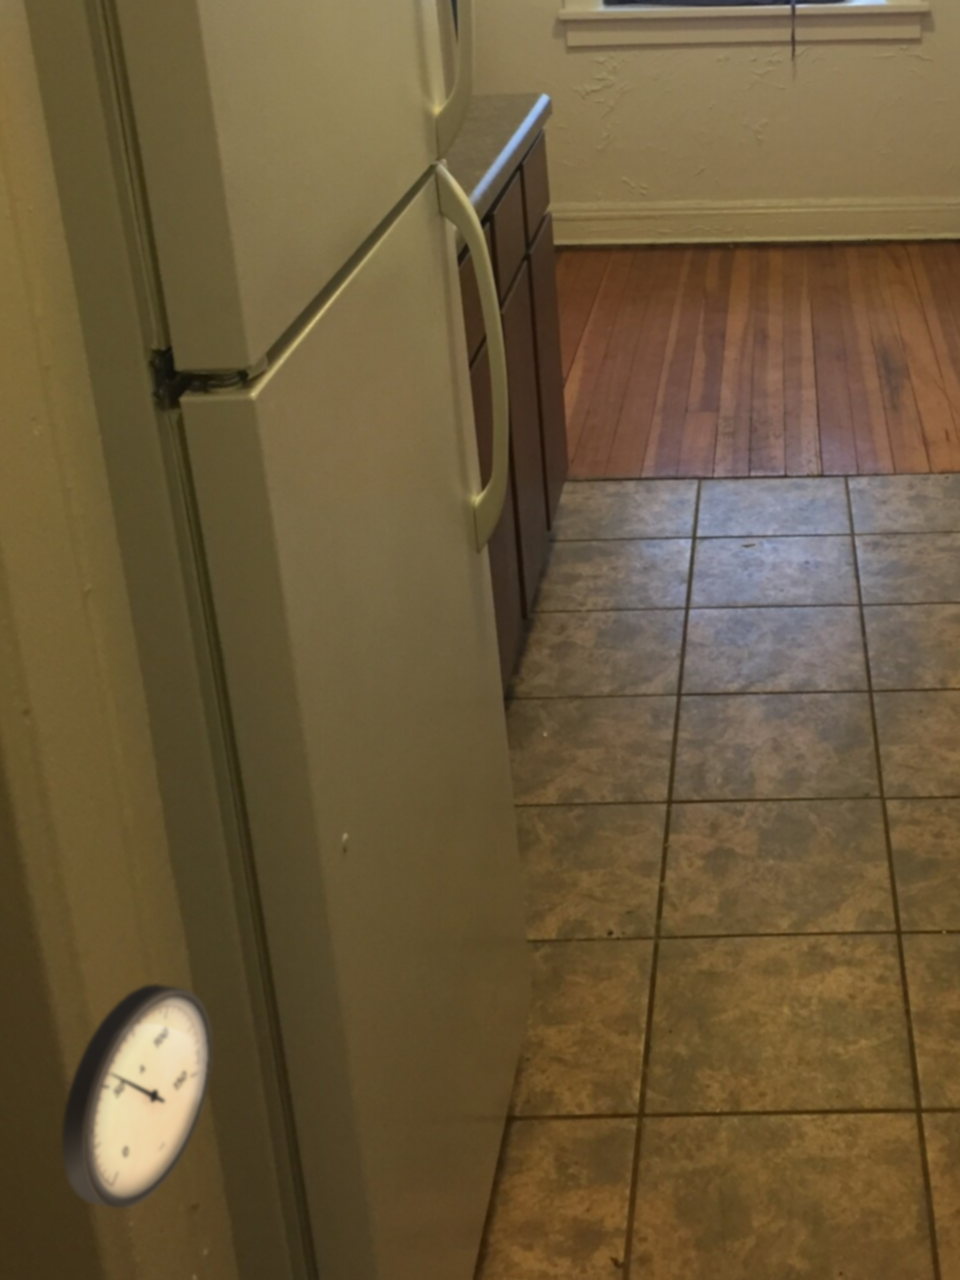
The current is 55 A
